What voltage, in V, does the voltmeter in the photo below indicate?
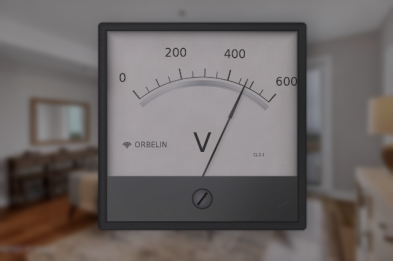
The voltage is 475 V
